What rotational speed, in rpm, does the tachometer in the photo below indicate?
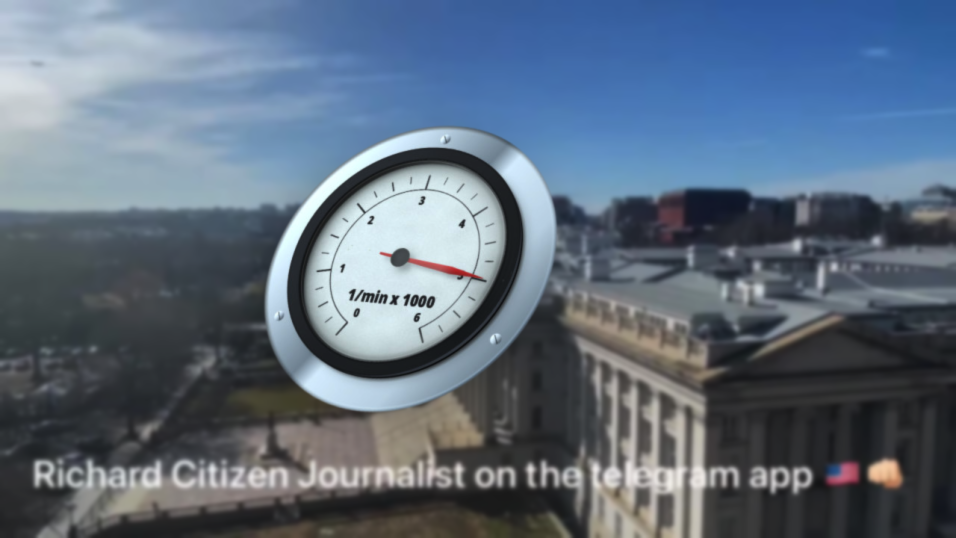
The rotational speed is 5000 rpm
